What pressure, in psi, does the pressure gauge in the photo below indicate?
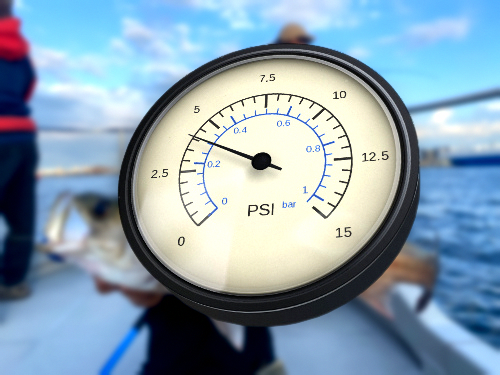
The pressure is 4 psi
